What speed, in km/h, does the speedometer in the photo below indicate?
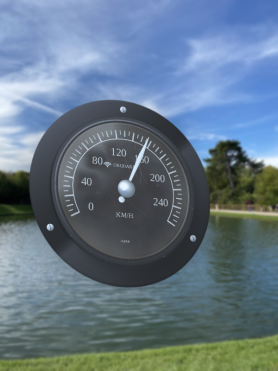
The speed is 155 km/h
